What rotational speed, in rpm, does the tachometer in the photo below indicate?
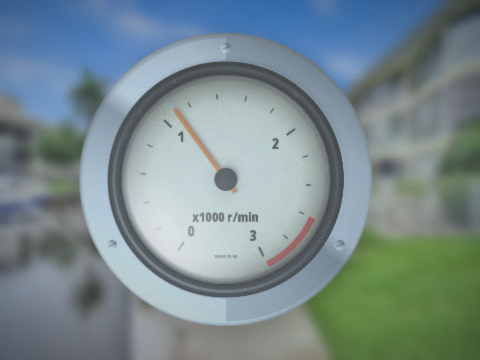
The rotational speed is 1100 rpm
